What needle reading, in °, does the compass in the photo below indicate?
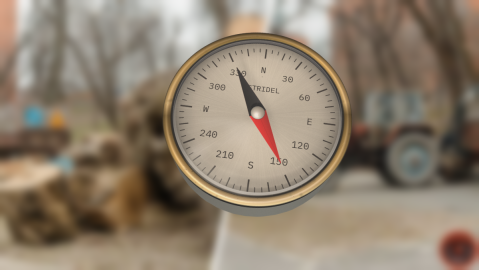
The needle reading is 150 °
